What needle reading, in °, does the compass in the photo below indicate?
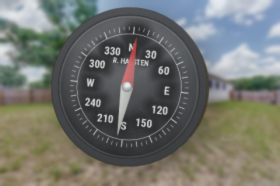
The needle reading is 5 °
